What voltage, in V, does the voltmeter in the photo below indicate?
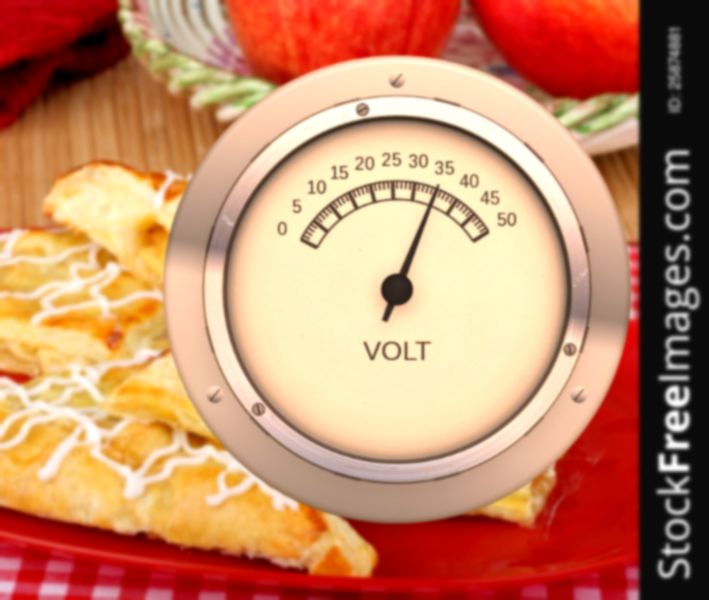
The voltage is 35 V
